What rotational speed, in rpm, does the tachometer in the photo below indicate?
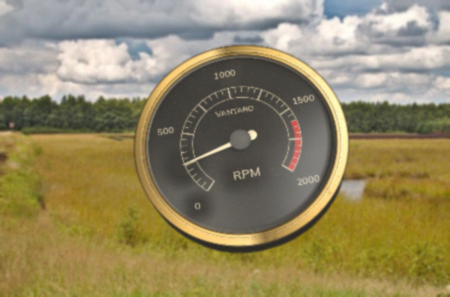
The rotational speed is 250 rpm
